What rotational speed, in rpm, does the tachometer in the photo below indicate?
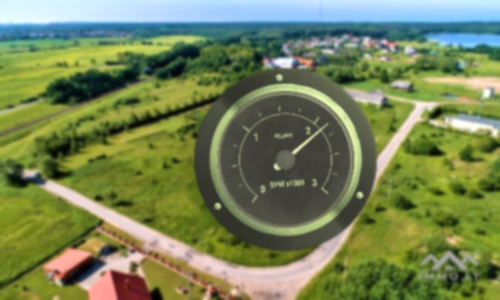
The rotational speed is 2125 rpm
